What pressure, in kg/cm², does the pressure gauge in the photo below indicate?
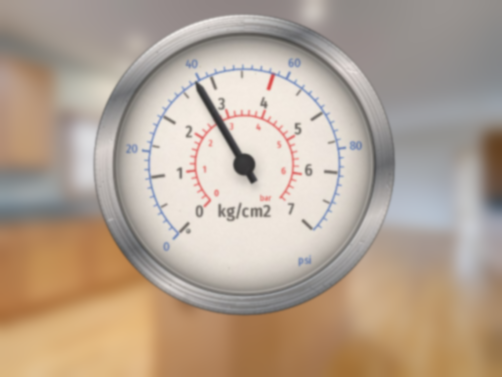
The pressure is 2.75 kg/cm²
